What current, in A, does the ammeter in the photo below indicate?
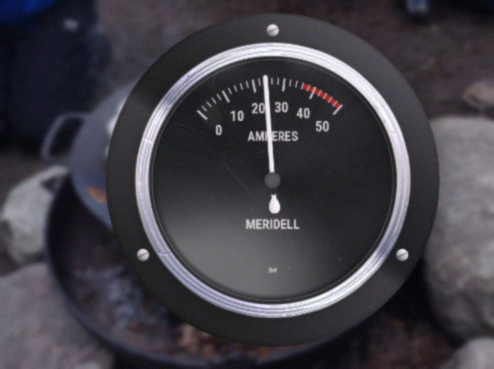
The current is 24 A
